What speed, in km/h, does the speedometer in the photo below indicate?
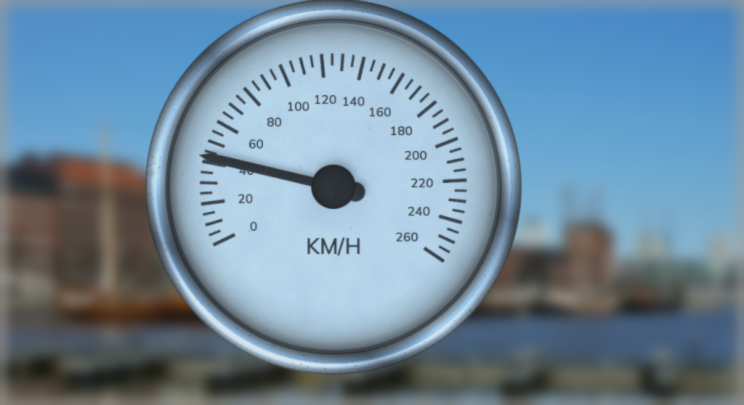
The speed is 42.5 km/h
